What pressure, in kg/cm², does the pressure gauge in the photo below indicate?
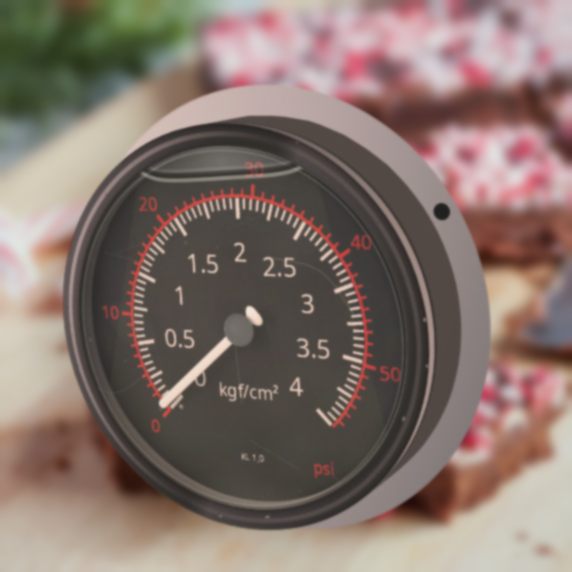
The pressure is 0.05 kg/cm²
